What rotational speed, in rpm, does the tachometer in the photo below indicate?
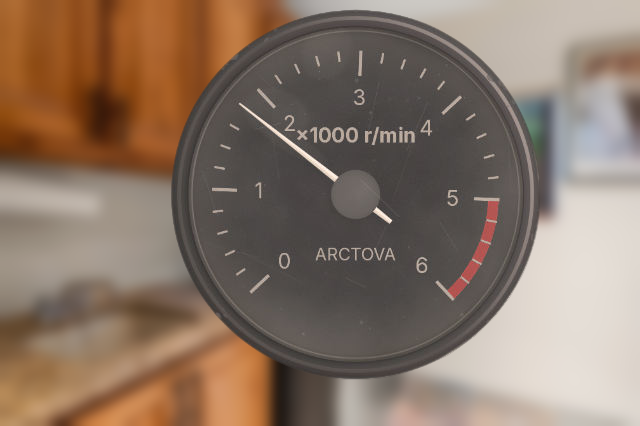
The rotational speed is 1800 rpm
